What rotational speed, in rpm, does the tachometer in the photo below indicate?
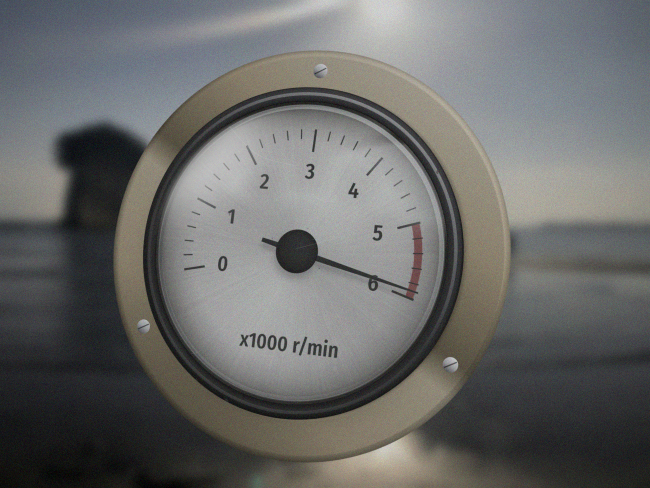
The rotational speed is 5900 rpm
